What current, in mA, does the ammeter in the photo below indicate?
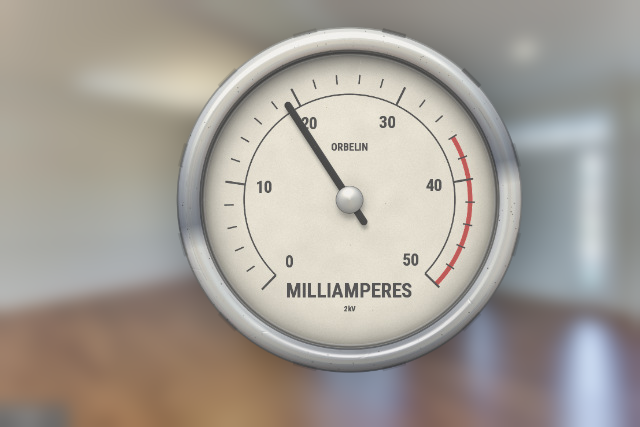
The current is 19 mA
